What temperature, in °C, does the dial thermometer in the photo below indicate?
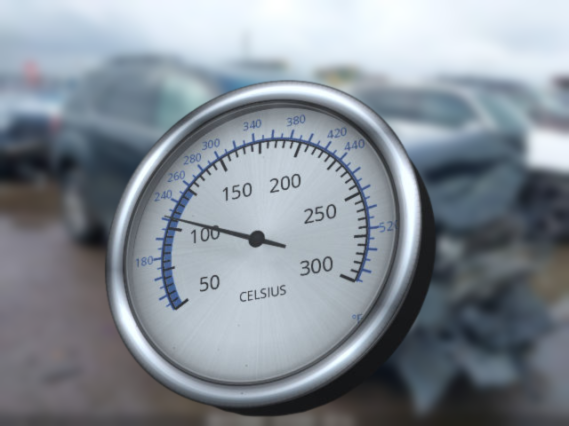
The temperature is 105 °C
